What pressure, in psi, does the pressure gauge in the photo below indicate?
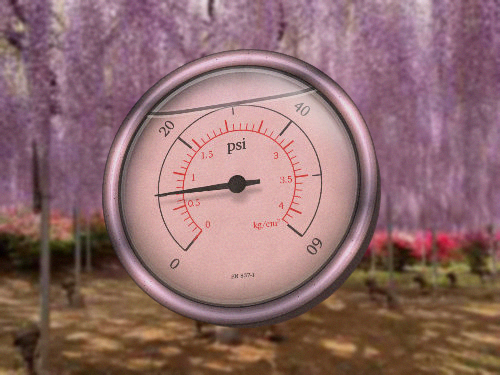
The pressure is 10 psi
